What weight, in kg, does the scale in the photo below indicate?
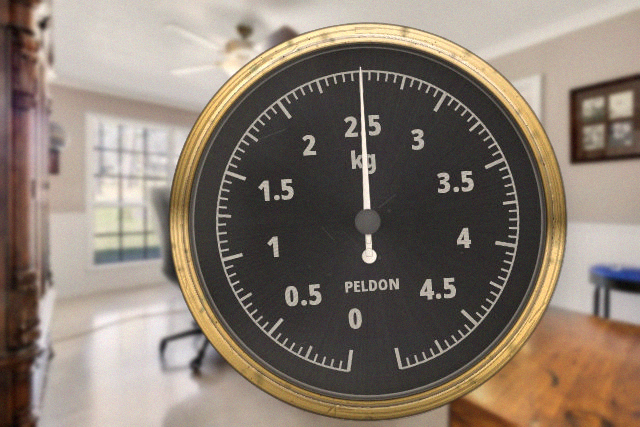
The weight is 2.5 kg
